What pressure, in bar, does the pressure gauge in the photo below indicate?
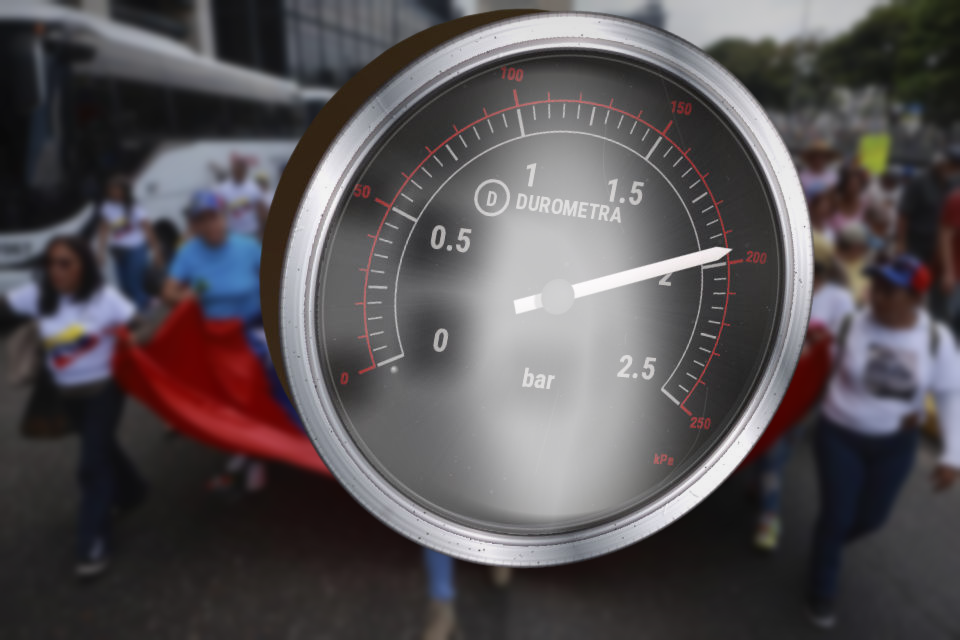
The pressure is 1.95 bar
